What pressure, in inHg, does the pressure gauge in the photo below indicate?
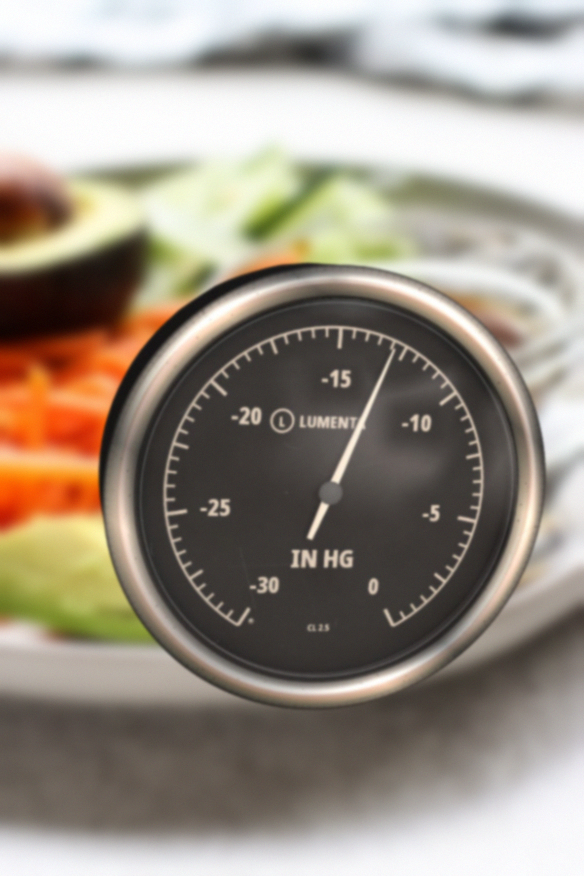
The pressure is -13 inHg
